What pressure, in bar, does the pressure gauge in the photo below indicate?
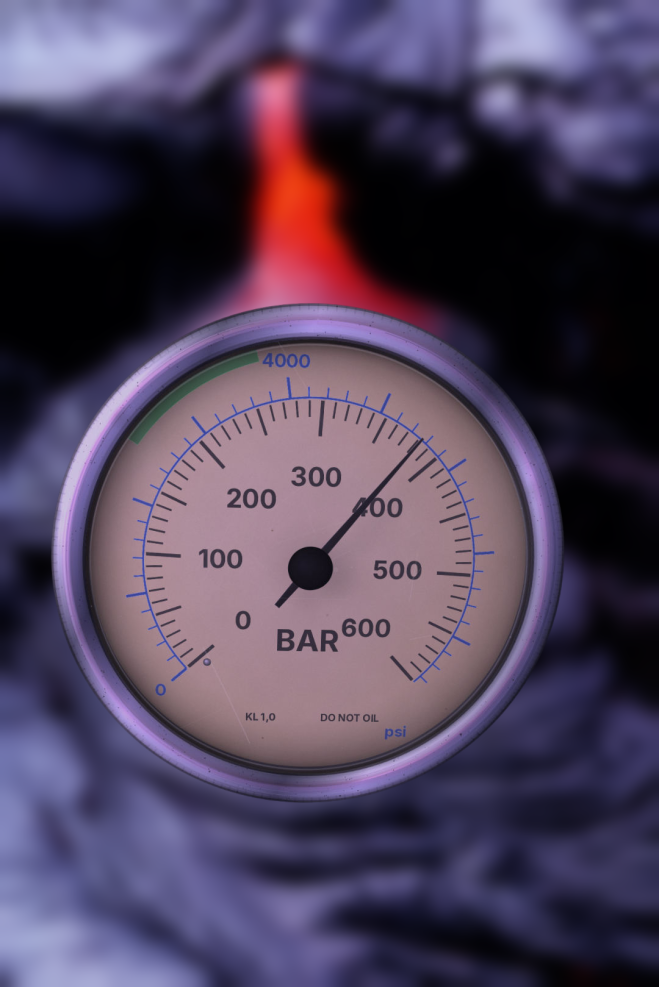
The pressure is 380 bar
